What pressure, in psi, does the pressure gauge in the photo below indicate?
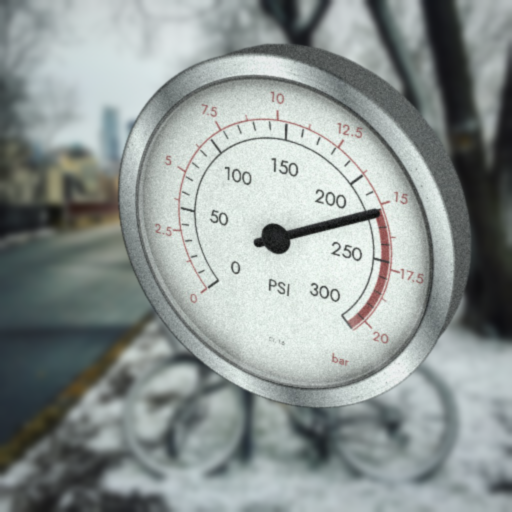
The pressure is 220 psi
